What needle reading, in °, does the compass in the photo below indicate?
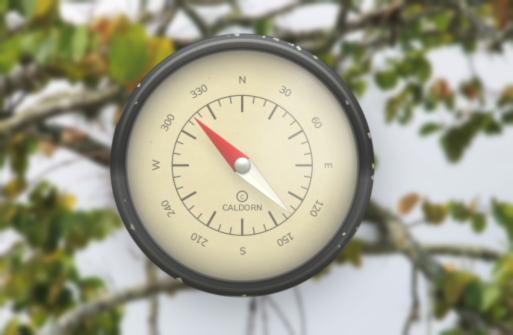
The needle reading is 315 °
